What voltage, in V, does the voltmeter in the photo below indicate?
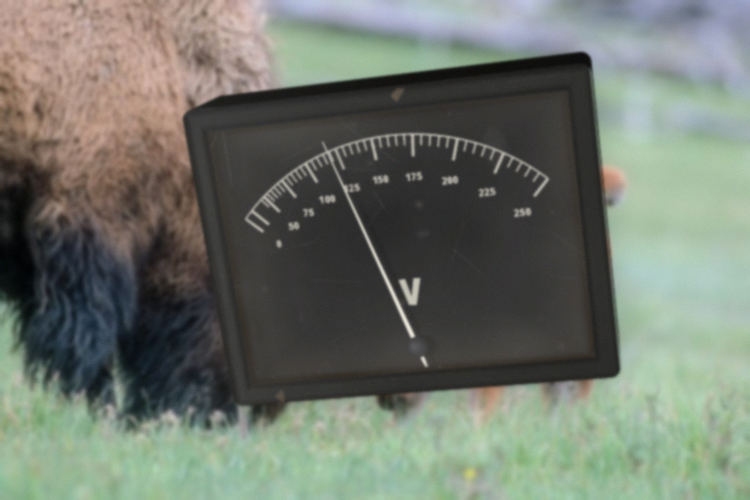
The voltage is 120 V
